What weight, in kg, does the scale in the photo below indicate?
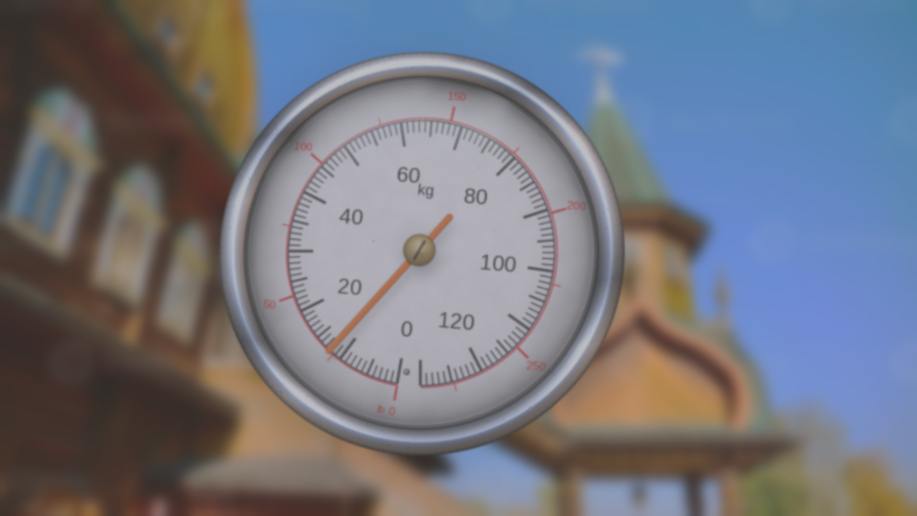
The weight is 12 kg
